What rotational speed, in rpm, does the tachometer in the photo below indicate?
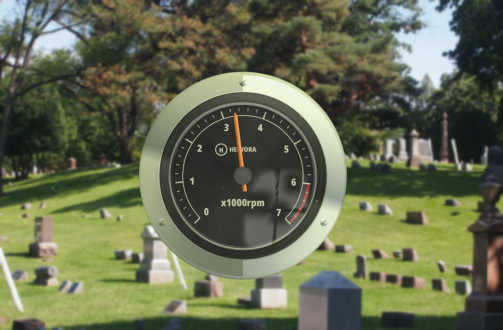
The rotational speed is 3300 rpm
